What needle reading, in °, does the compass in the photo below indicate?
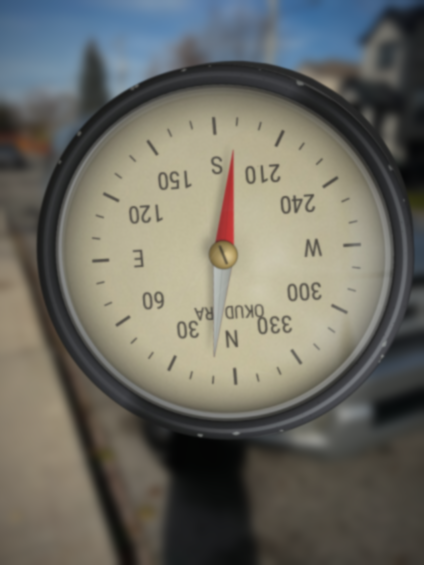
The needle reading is 190 °
